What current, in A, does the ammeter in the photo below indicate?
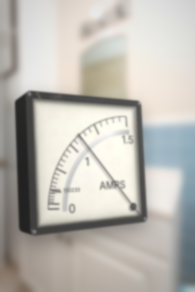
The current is 1.1 A
